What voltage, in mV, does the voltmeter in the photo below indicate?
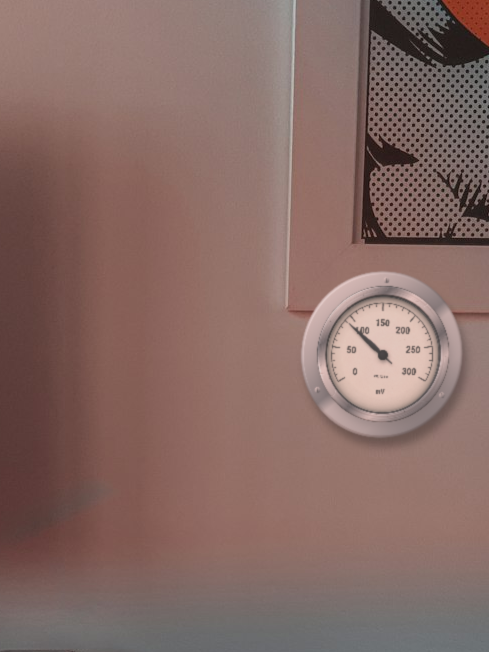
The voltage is 90 mV
